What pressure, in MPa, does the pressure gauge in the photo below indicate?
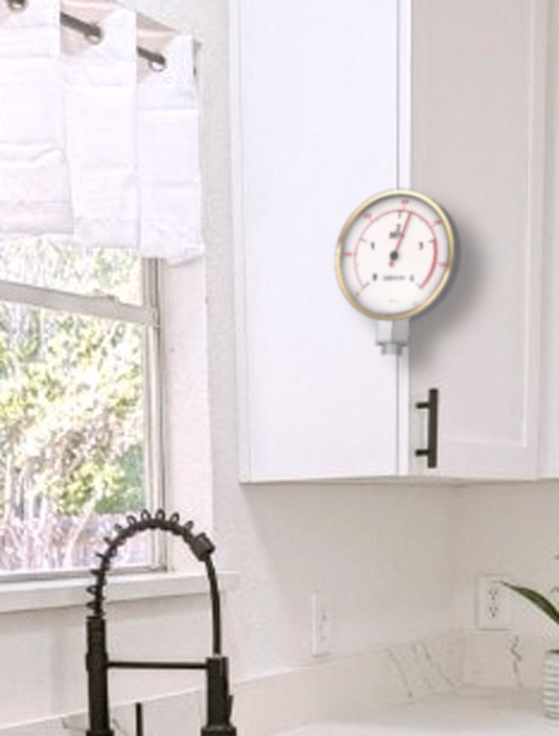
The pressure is 2.25 MPa
